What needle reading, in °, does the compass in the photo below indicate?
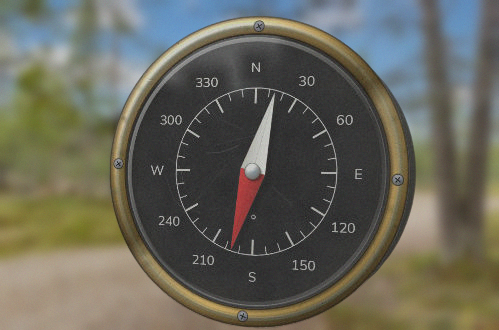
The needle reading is 195 °
